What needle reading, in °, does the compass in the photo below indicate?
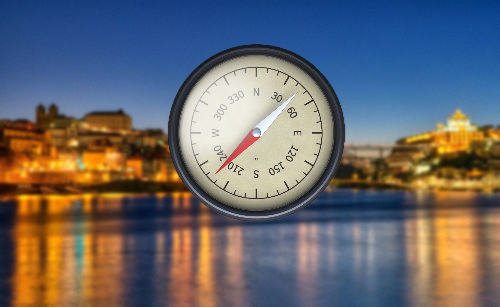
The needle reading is 225 °
